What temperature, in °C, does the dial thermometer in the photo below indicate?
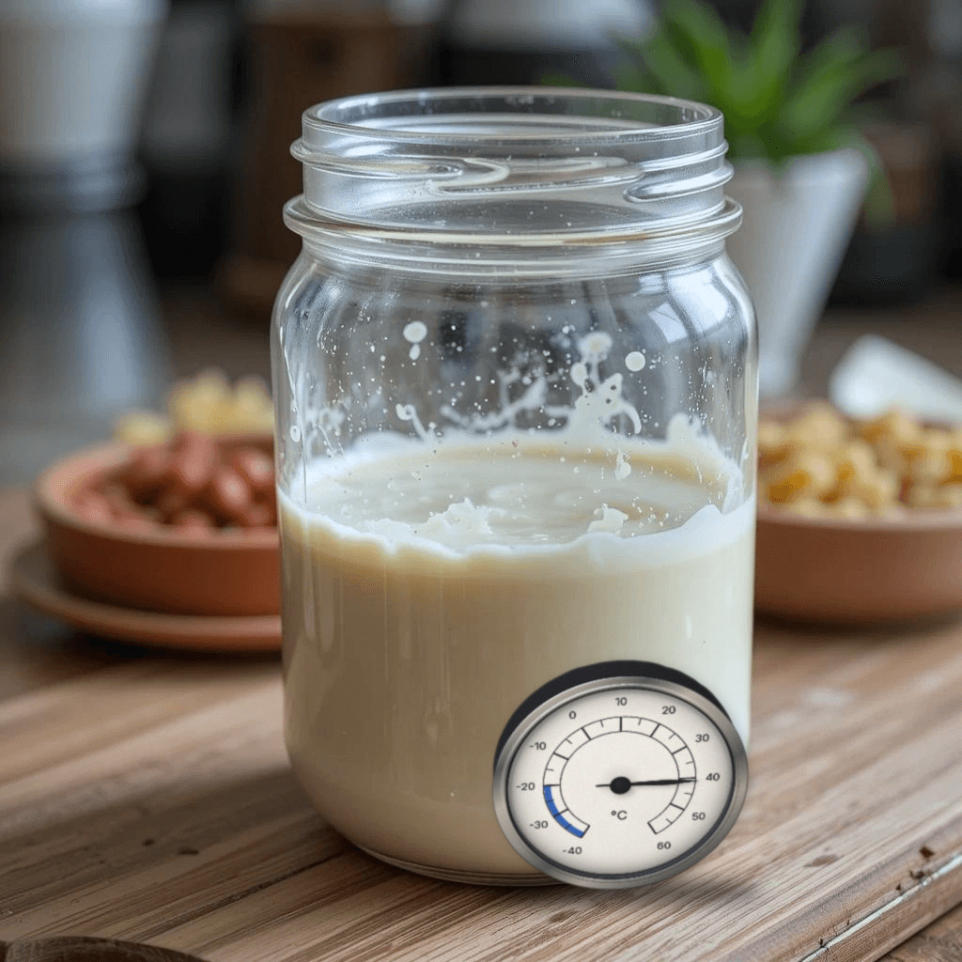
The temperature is 40 °C
